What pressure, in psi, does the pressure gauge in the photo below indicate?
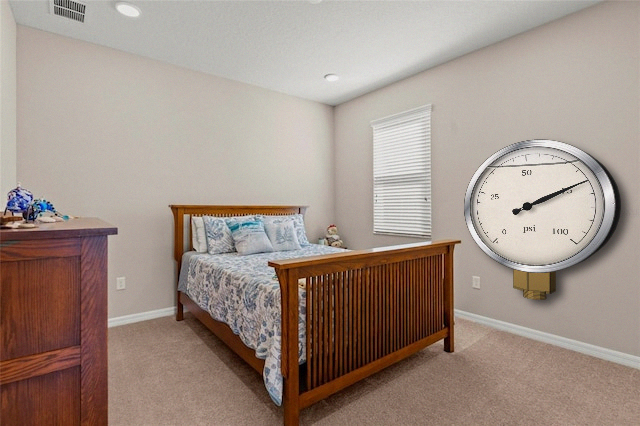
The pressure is 75 psi
